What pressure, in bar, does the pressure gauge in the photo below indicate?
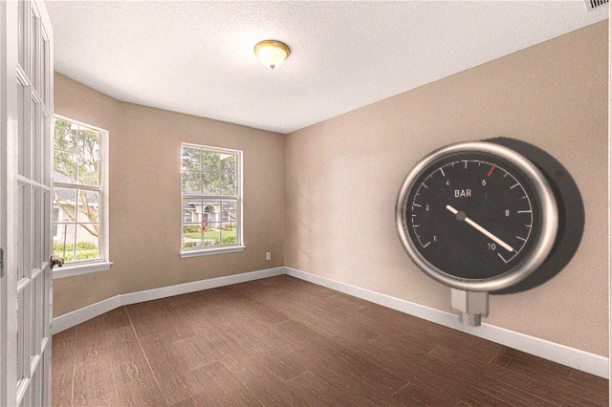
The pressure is 9.5 bar
